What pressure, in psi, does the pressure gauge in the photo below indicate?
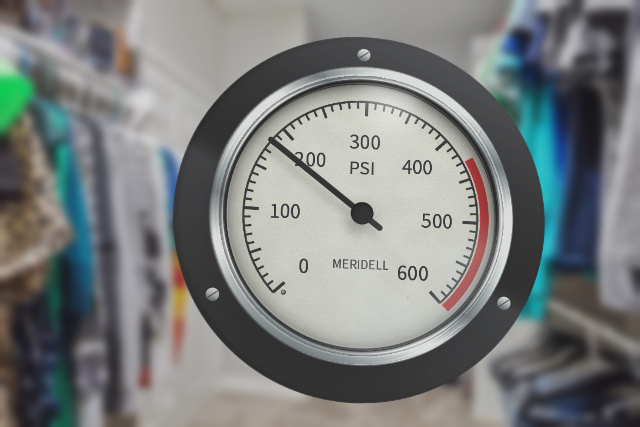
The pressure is 180 psi
